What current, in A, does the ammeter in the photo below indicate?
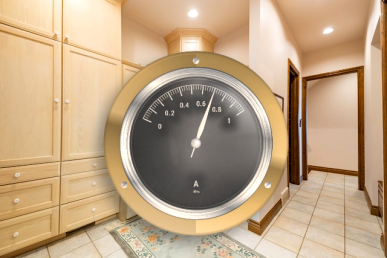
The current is 0.7 A
